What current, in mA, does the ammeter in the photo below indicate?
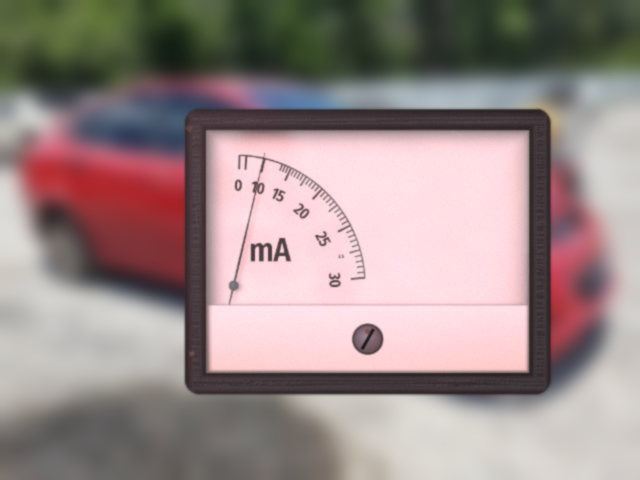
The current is 10 mA
